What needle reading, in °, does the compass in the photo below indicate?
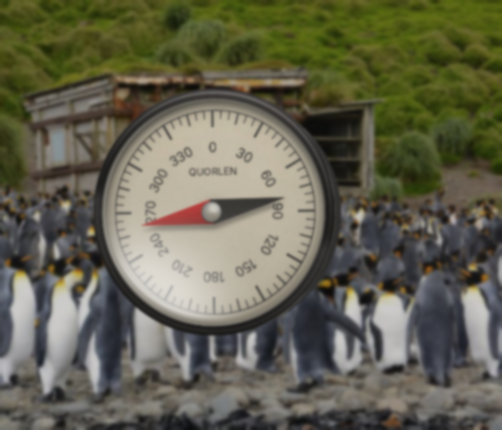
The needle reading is 260 °
